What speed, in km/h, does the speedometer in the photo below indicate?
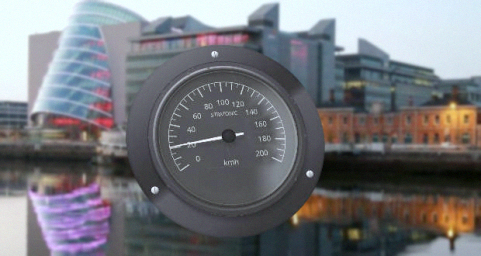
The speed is 20 km/h
